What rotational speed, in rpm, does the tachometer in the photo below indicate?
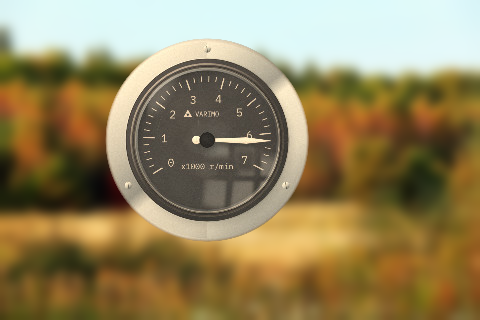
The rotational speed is 6200 rpm
